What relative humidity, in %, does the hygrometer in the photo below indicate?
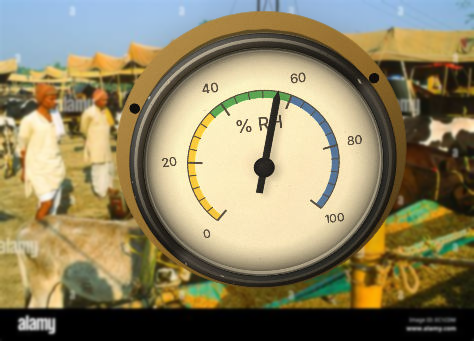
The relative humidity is 56 %
